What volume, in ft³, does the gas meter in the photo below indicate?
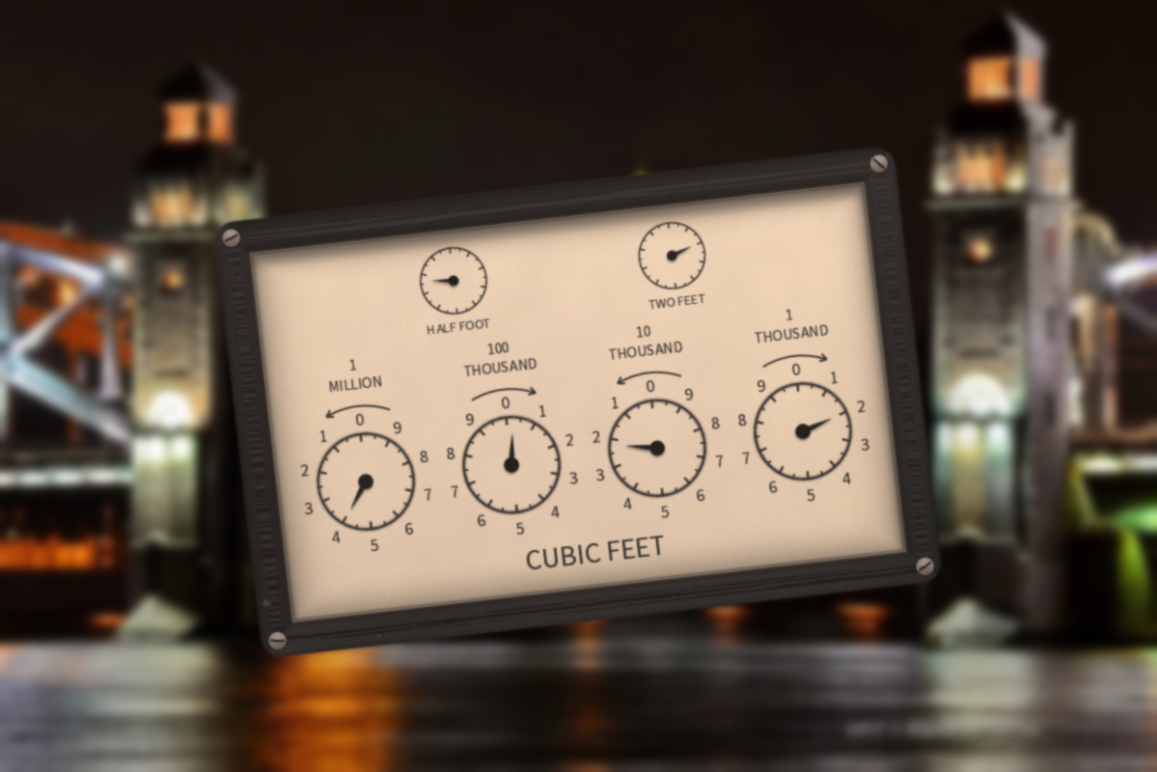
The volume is 402200 ft³
